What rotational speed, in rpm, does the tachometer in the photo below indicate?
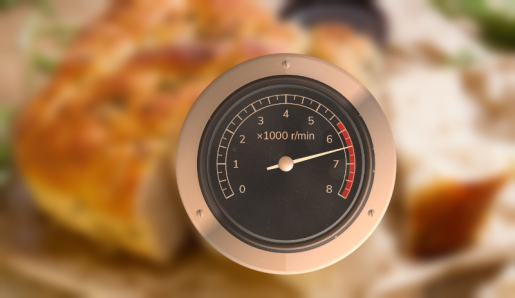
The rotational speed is 6500 rpm
